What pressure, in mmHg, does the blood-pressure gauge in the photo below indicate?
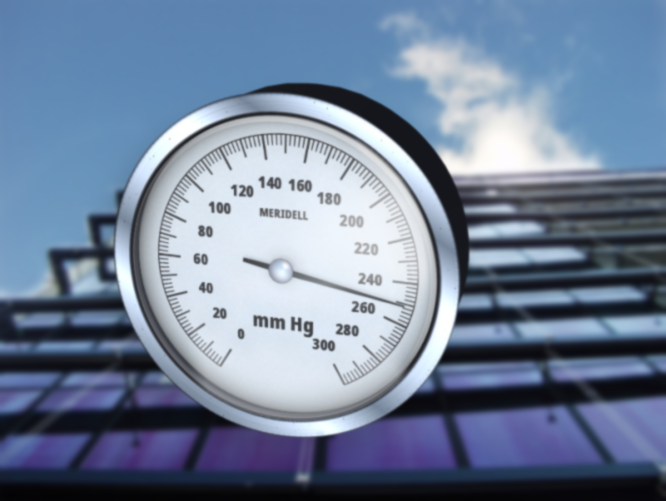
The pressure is 250 mmHg
